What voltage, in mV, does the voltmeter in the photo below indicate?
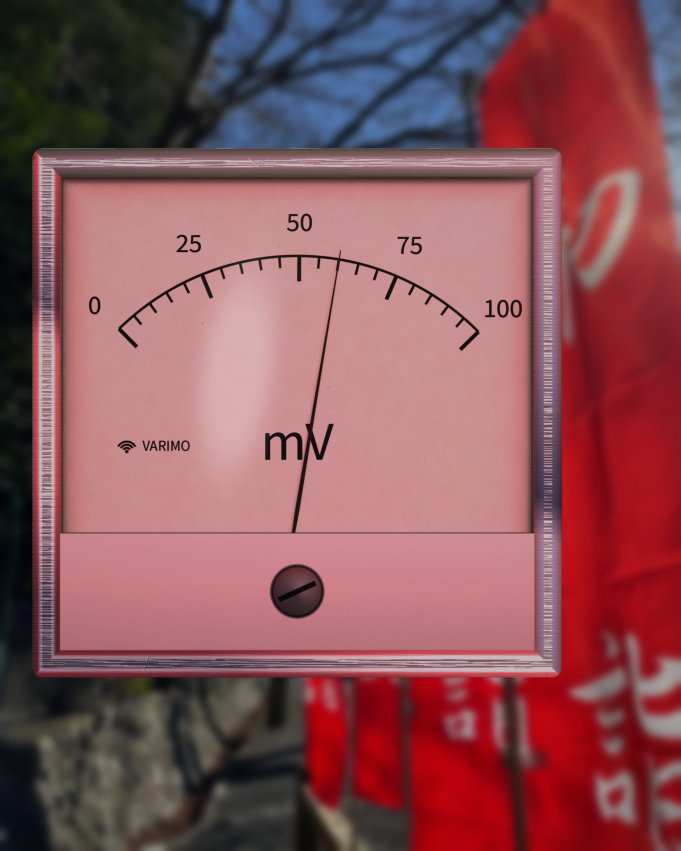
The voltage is 60 mV
